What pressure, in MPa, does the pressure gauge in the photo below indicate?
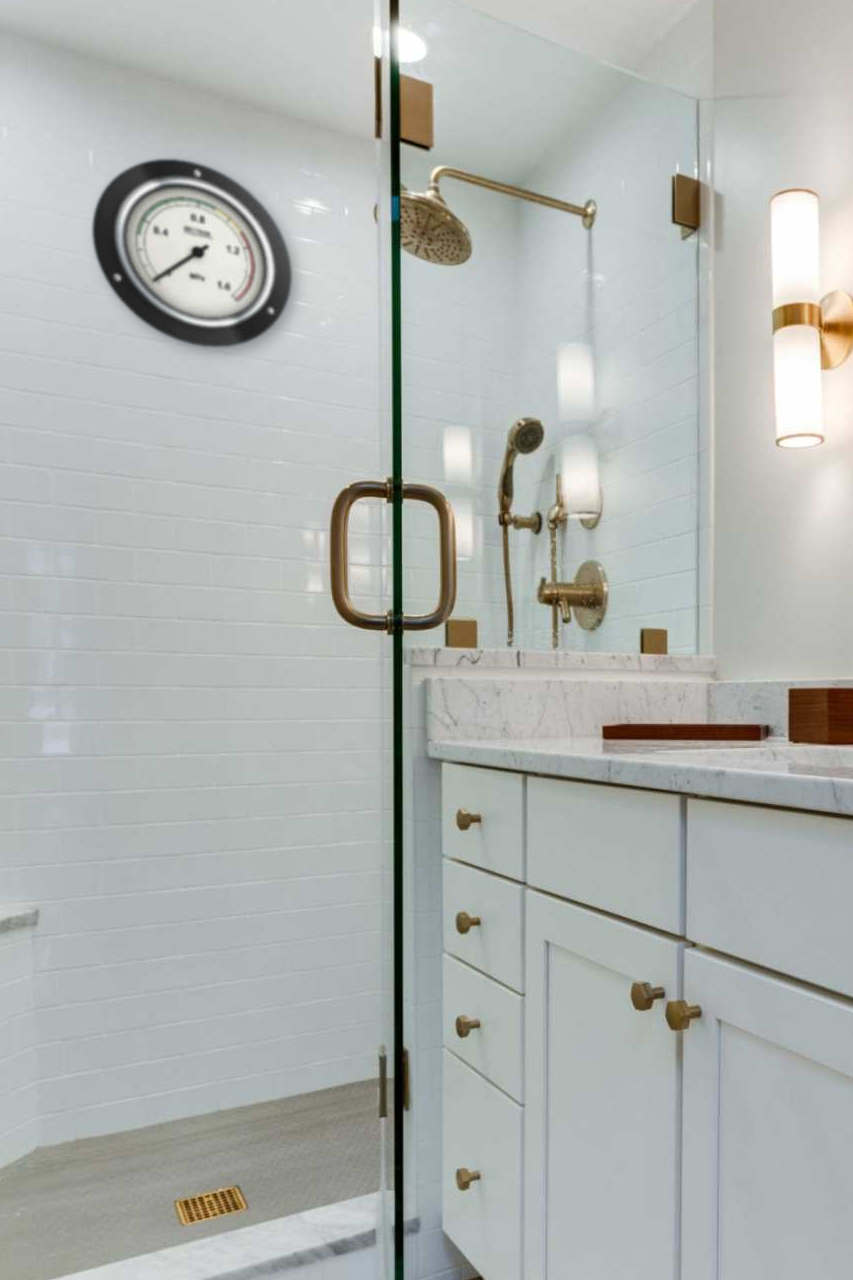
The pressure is 0 MPa
